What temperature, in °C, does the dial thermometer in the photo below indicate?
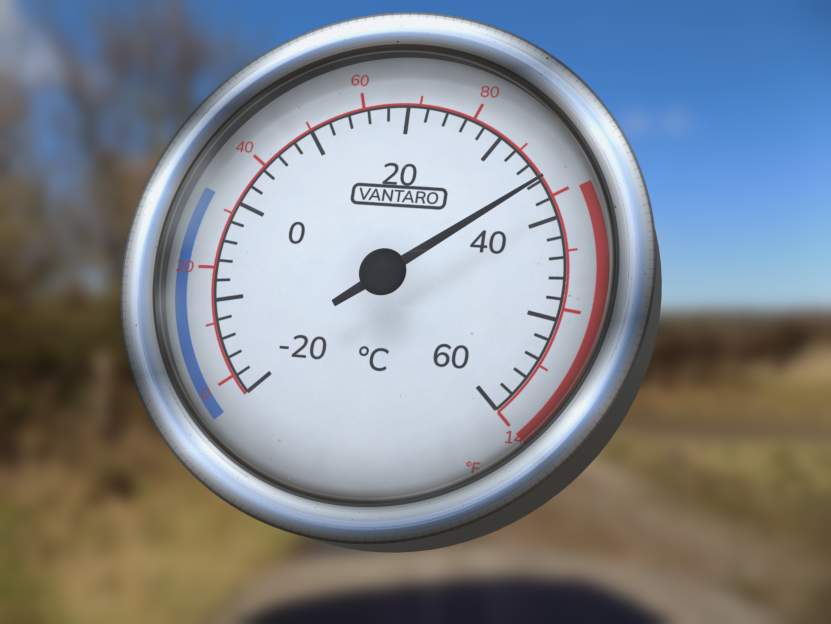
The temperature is 36 °C
